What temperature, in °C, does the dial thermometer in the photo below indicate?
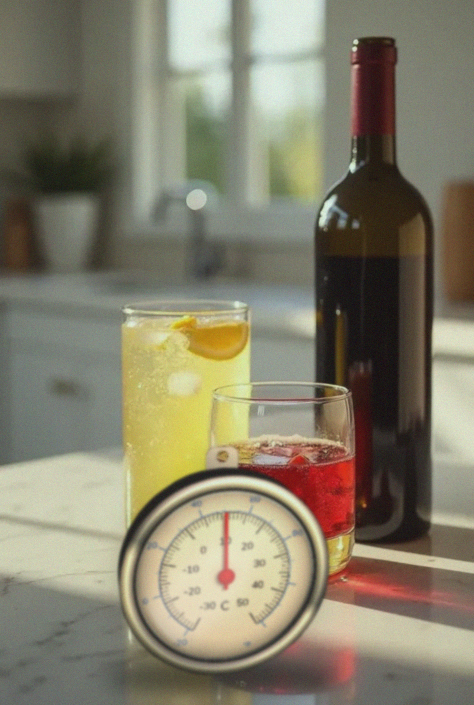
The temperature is 10 °C
